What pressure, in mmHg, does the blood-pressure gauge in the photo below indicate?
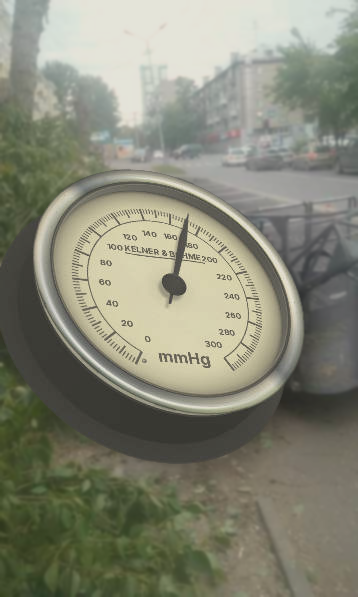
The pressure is 170 mmHg
